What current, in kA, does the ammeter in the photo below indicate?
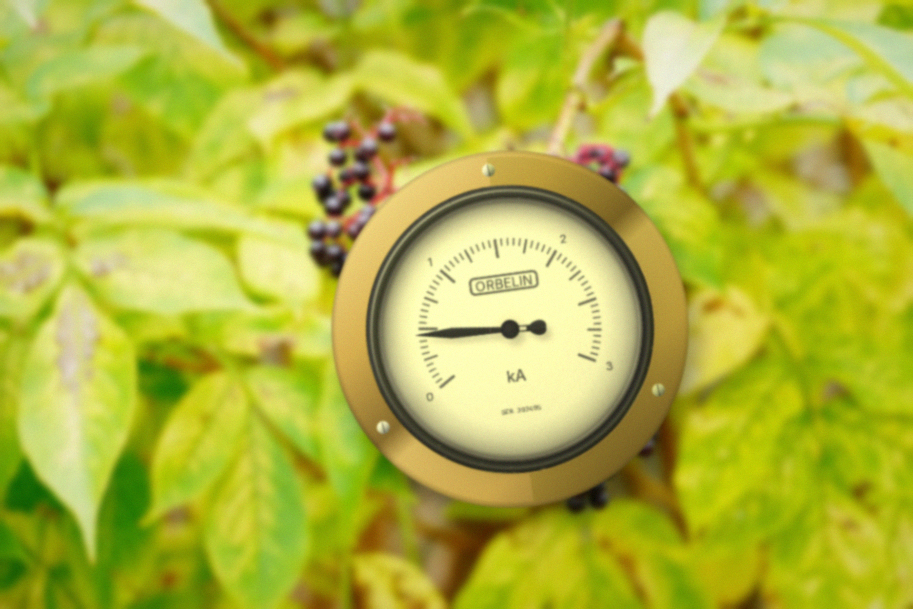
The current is 0.45 kA
